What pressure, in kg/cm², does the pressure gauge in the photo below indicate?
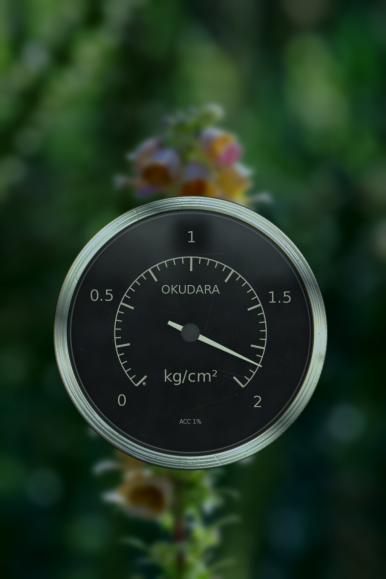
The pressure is 1.85 kg/cm²
